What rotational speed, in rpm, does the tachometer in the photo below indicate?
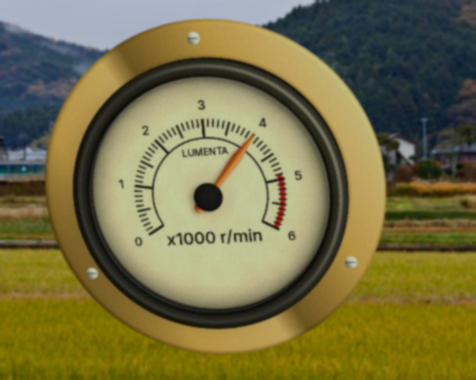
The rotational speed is 4000 rpm
